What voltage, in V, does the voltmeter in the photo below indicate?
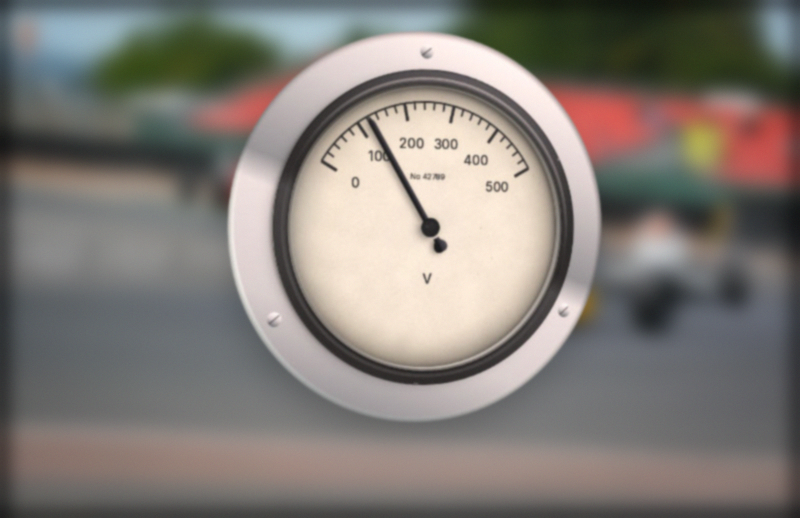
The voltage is 120 V
